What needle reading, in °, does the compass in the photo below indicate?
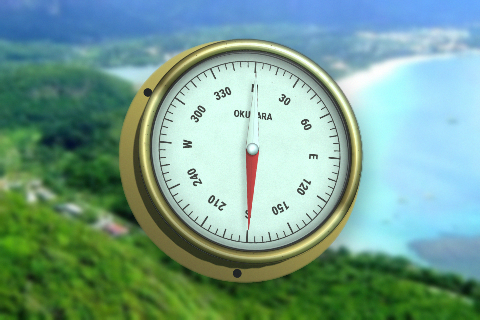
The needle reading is 180 °
